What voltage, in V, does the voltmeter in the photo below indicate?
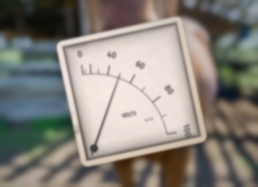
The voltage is 50 V
